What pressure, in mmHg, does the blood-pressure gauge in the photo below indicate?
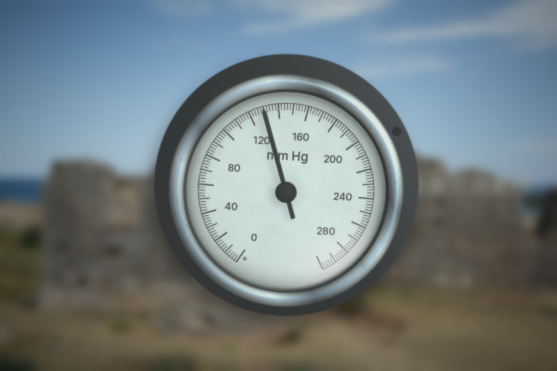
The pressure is 130 mmHg
